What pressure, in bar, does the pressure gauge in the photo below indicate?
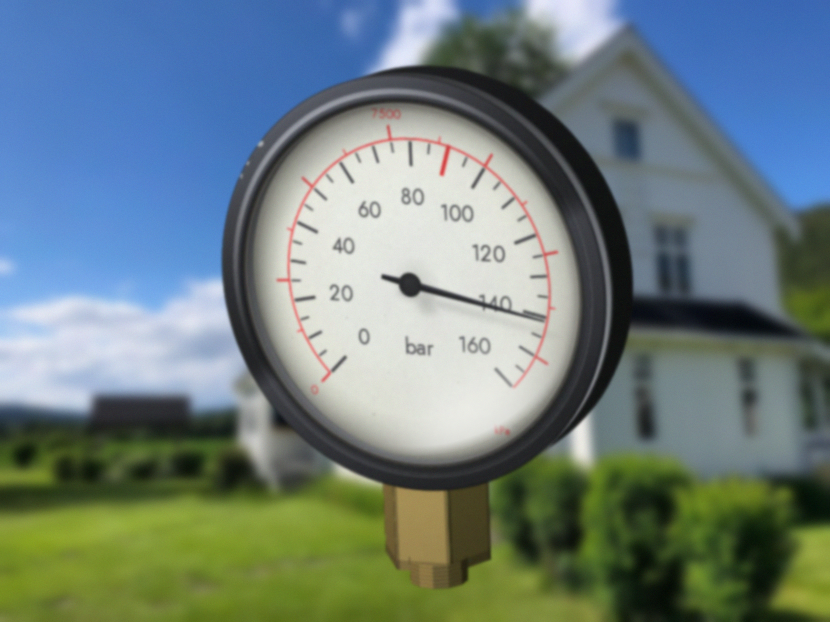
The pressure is 140 bar
